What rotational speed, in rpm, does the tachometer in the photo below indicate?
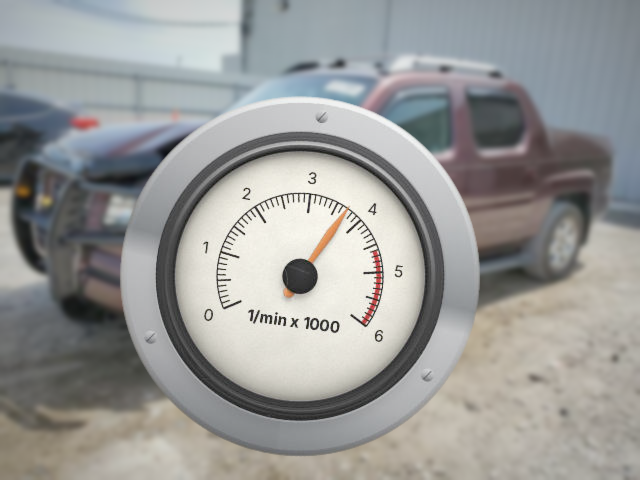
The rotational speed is 3700 rpm
